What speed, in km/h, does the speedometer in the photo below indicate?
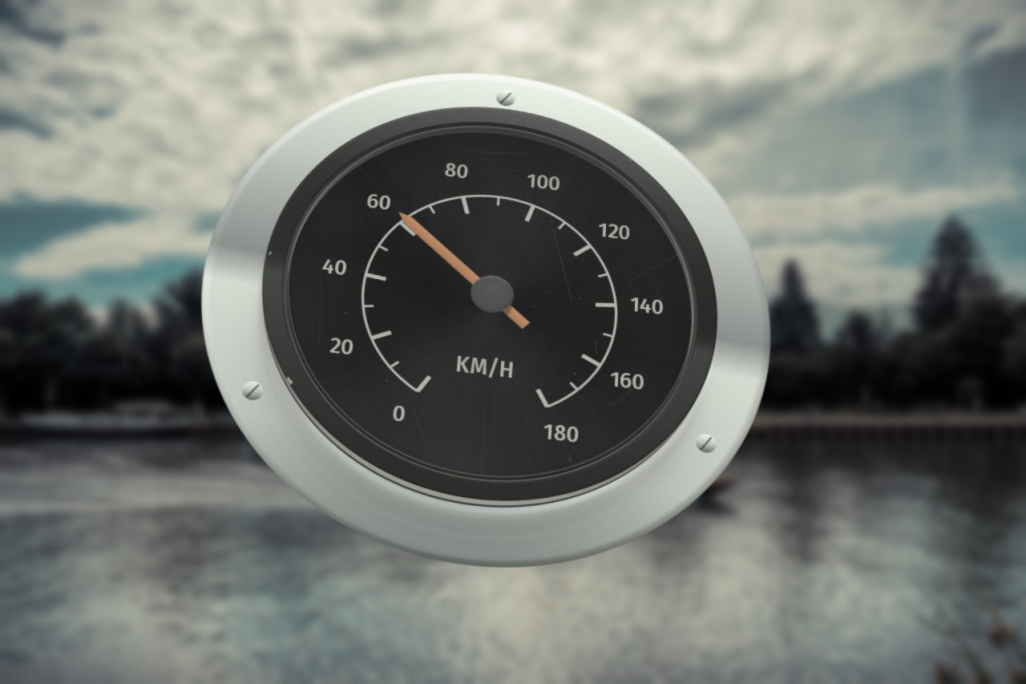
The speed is 60 km/h
